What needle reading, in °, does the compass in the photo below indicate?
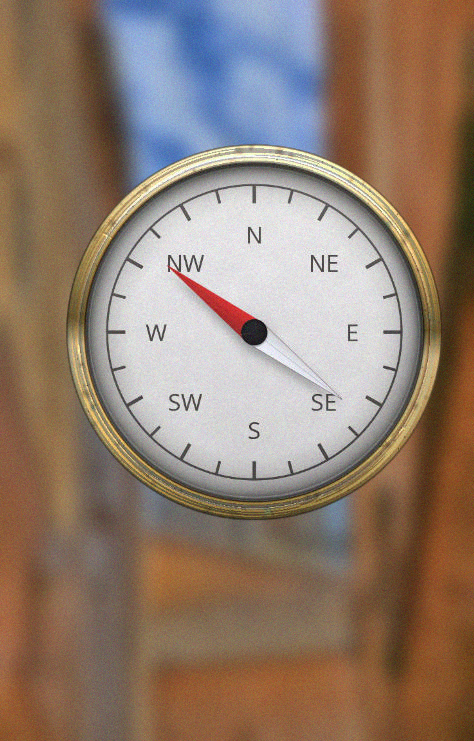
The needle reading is 307.5 °
